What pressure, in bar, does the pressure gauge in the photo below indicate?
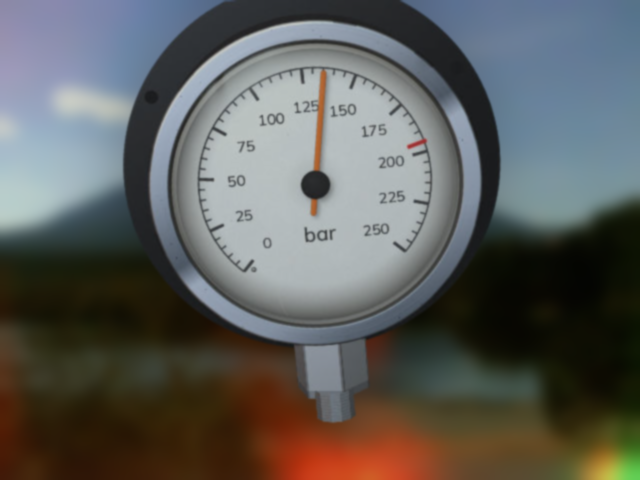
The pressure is 135 bar
